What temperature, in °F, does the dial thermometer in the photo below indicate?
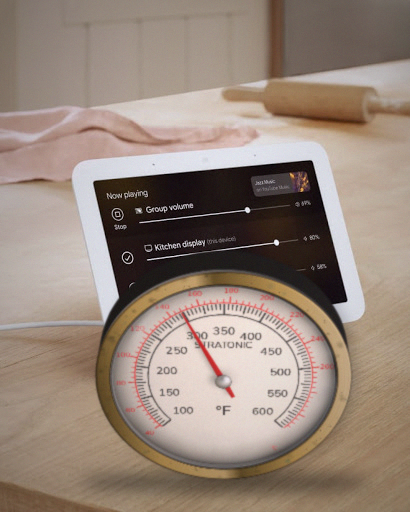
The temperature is 300 °F
